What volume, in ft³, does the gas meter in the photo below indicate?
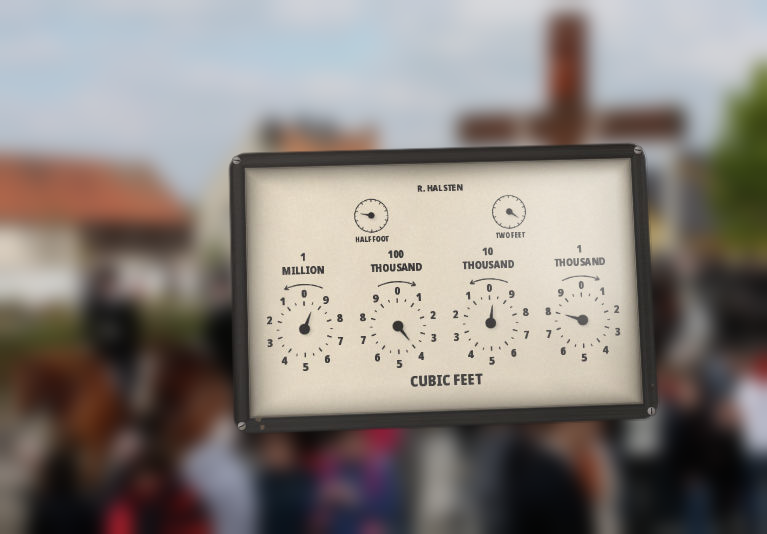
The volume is 939800 ft³
